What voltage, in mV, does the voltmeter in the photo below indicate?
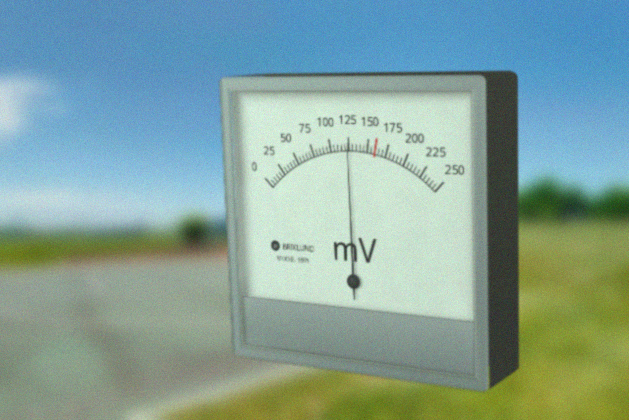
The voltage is 125 mV
